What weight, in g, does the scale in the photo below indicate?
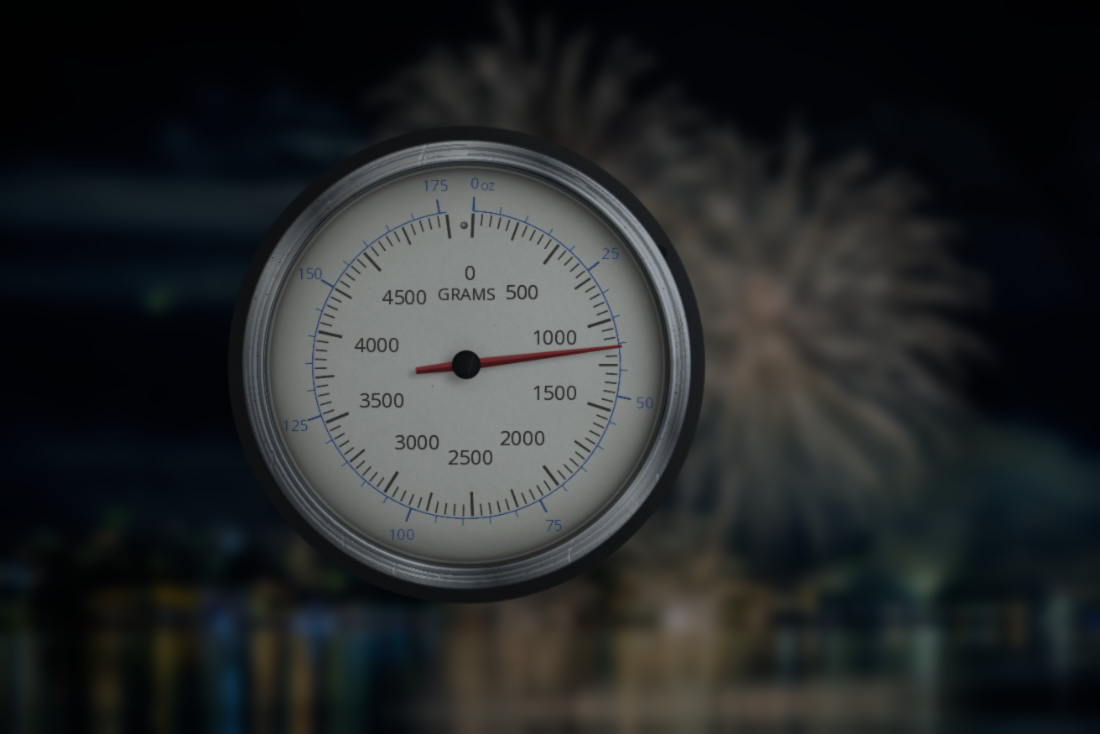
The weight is 1150 g
